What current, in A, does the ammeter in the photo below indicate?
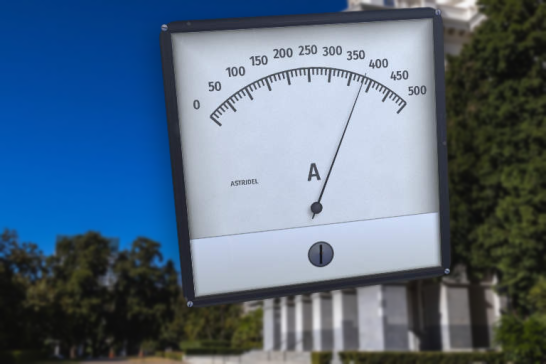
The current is 380 A
